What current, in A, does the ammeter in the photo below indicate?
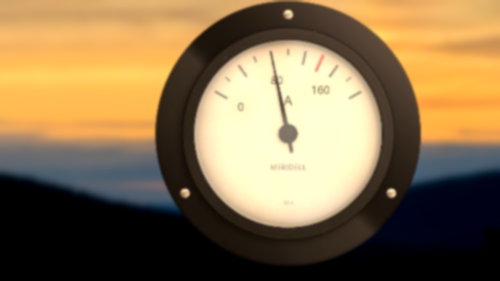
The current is 80 A
